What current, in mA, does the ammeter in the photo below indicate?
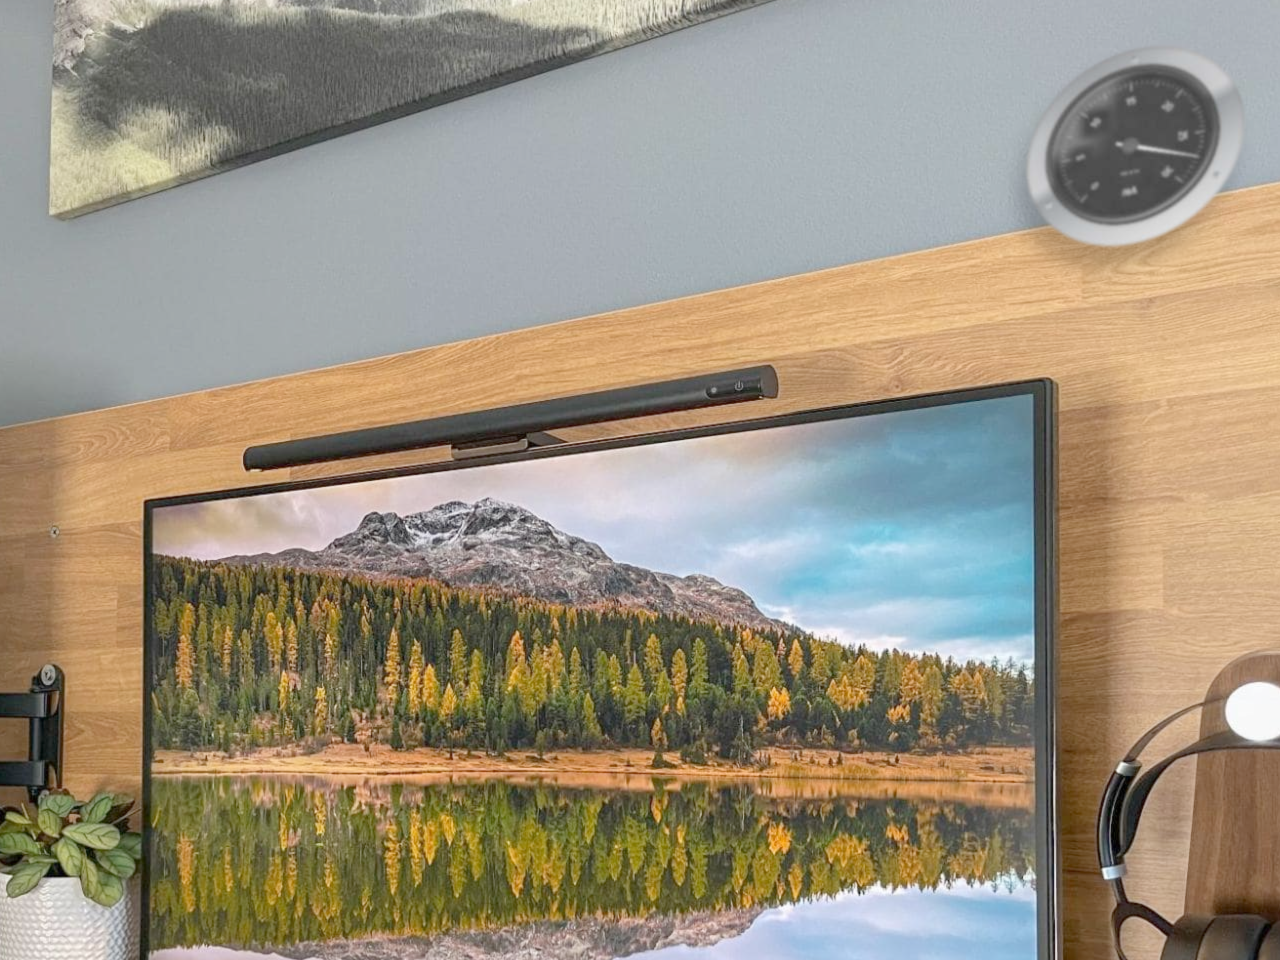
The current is 27.5 mA
